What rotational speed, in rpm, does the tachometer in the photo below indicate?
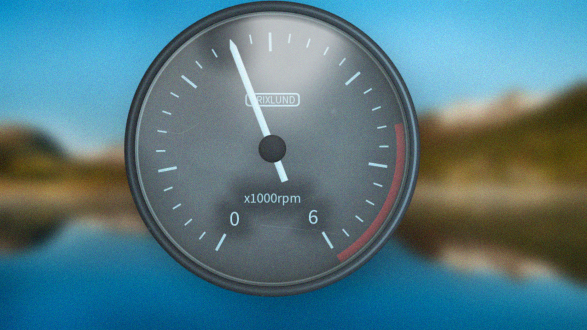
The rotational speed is 2600 rpm
